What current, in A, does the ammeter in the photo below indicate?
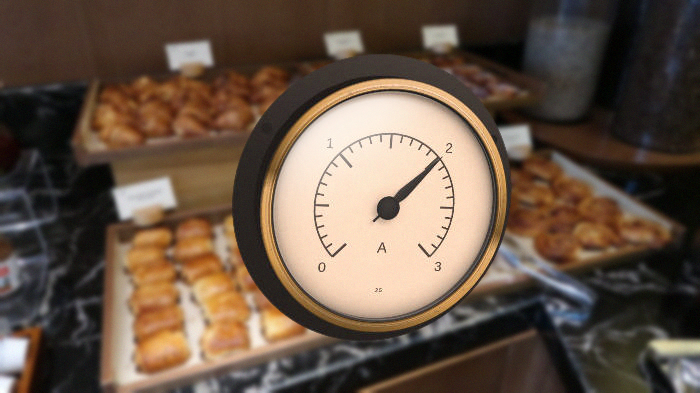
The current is 2 A
